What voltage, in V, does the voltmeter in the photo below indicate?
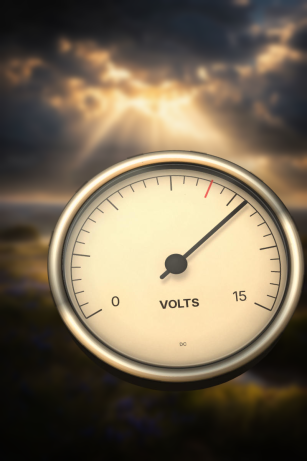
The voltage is 10.5 V
